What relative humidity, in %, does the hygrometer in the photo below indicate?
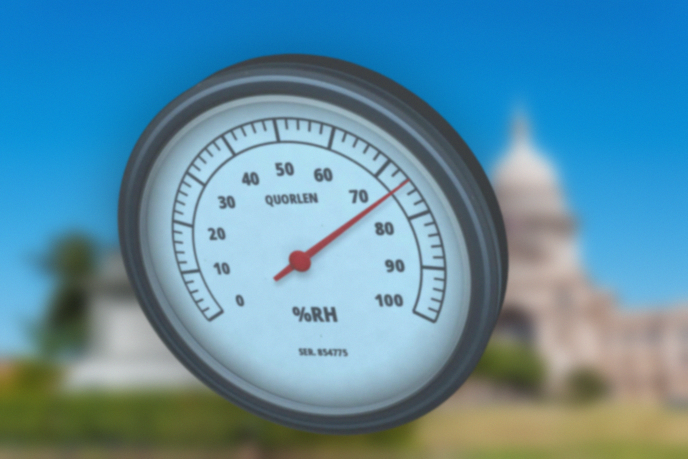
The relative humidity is 74 %
